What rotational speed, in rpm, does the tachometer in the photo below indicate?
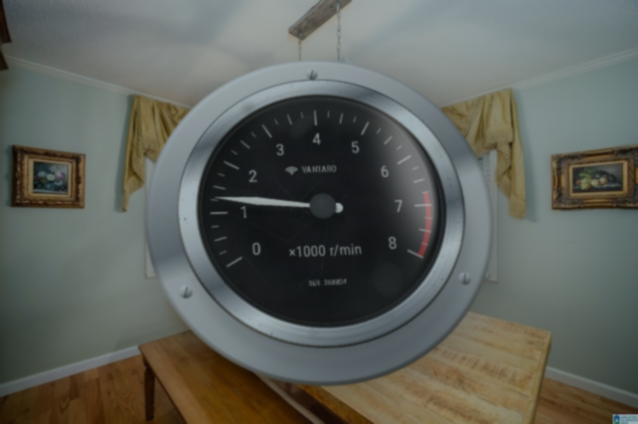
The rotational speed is 1250 rpm
